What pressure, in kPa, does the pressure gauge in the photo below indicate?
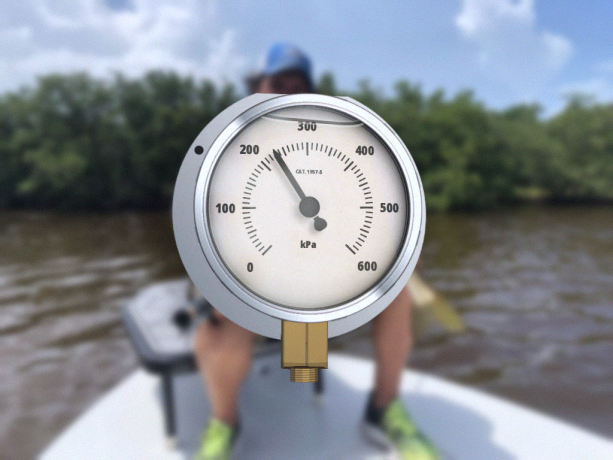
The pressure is 230 kPa
